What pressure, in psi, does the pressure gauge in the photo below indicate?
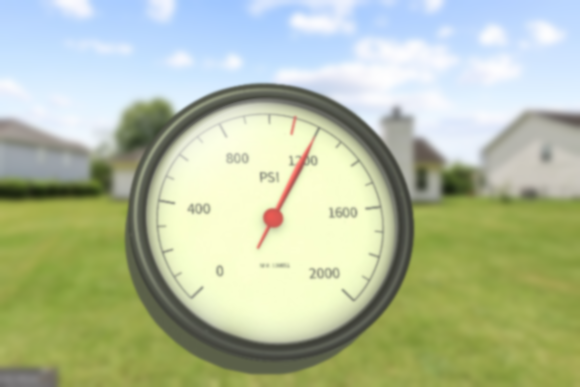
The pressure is 1200 psi
